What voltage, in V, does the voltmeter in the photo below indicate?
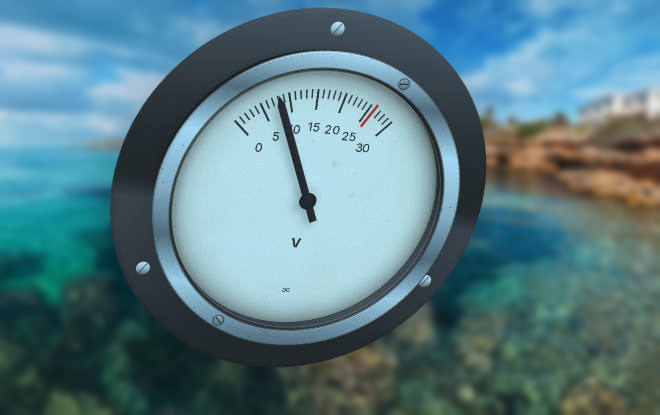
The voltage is 8 V
